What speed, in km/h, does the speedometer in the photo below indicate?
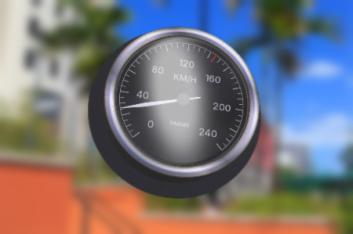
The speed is 25 km/h
